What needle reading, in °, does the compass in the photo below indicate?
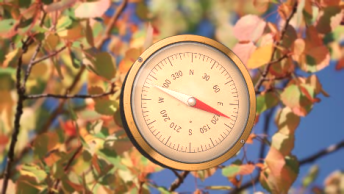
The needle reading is 110 °
